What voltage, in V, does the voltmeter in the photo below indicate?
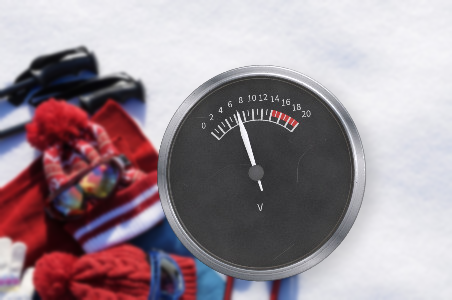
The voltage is 7 V
